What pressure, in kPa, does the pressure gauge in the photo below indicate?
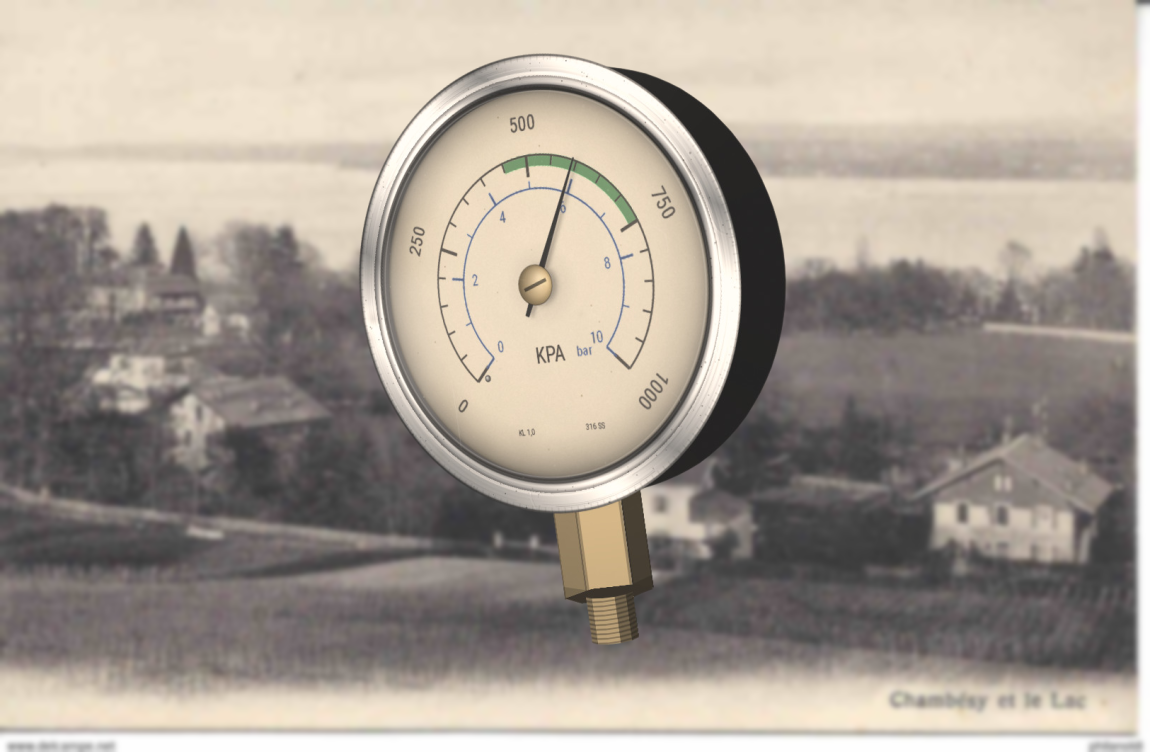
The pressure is 600 kPa
